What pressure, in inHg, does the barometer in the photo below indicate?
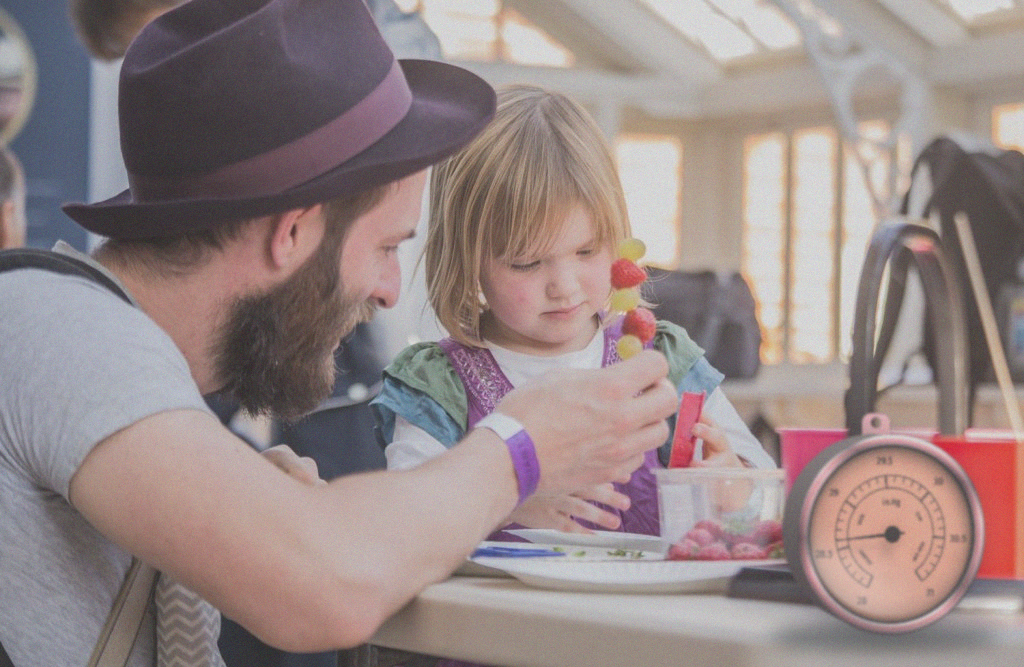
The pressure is 28.6 inHg
